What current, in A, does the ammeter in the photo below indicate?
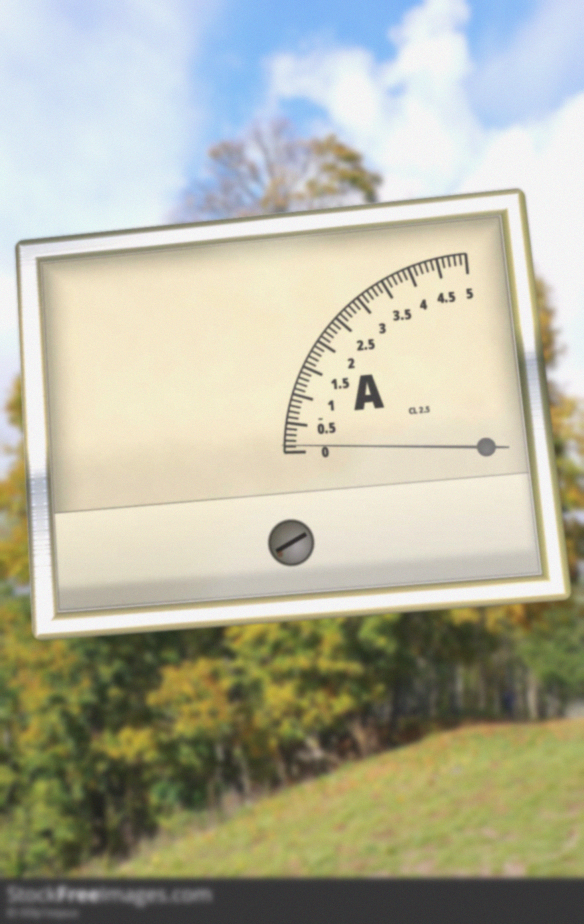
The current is 0.1 A
